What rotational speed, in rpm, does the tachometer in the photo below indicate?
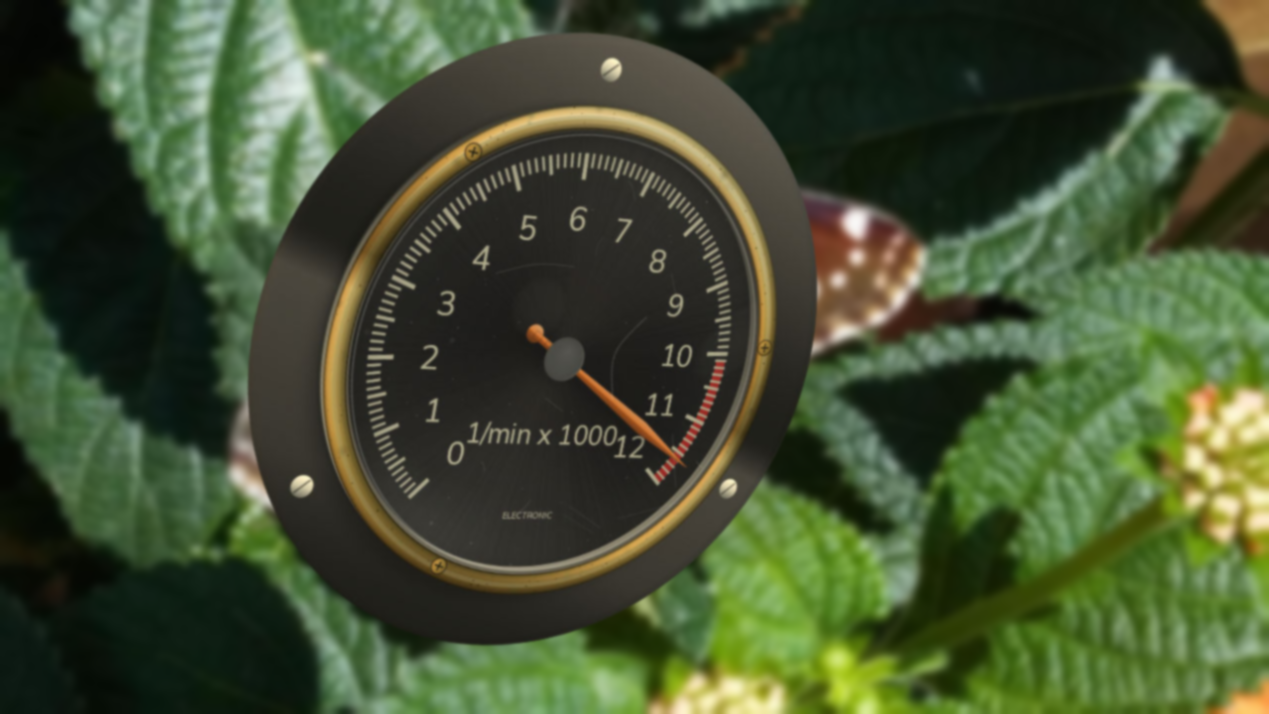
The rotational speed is 11600 rpm
